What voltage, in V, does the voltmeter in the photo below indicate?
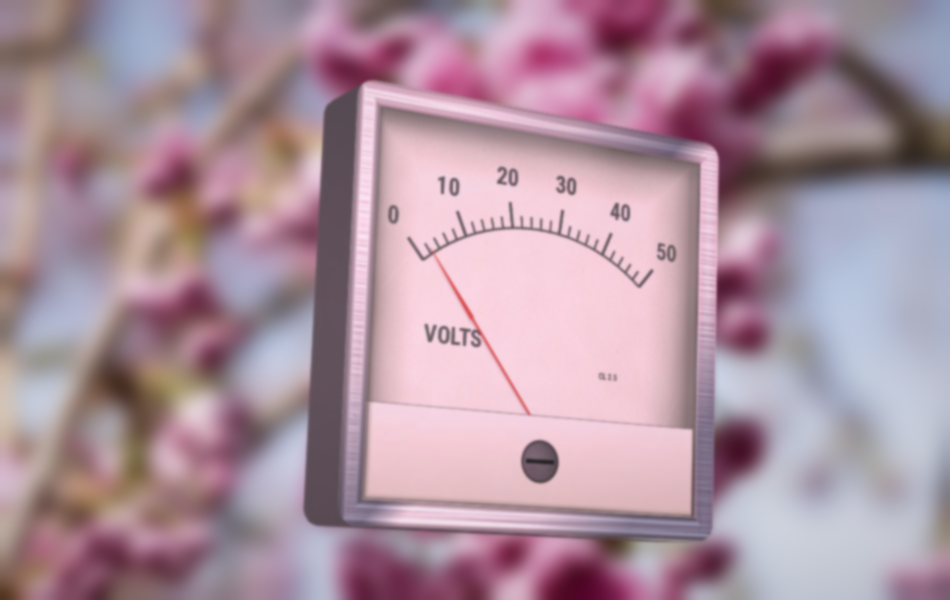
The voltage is 2 V
